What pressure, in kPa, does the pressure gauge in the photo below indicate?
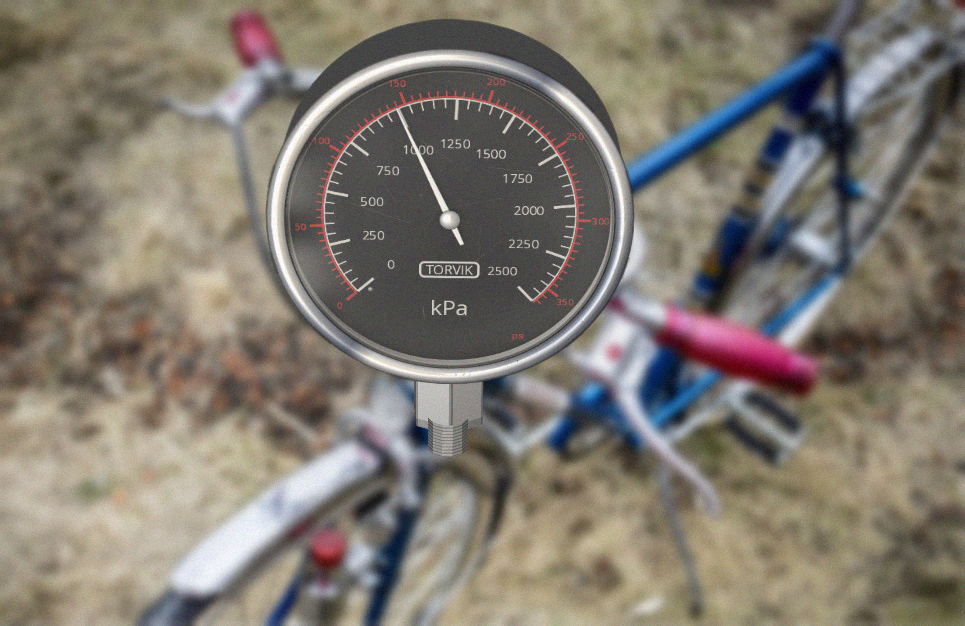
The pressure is 1000 kPa
